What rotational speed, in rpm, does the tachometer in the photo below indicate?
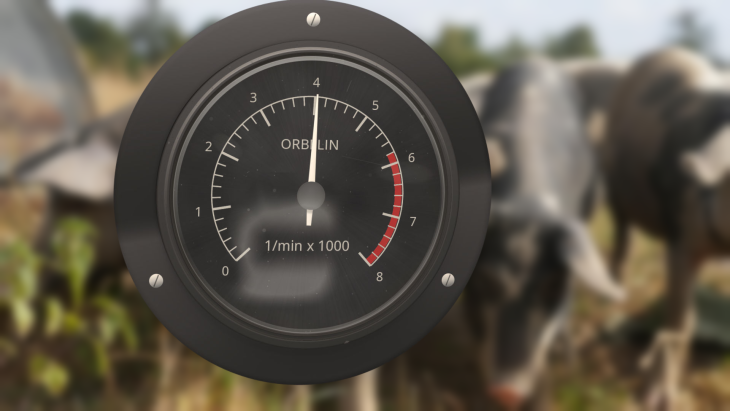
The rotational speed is 4000 rpm
